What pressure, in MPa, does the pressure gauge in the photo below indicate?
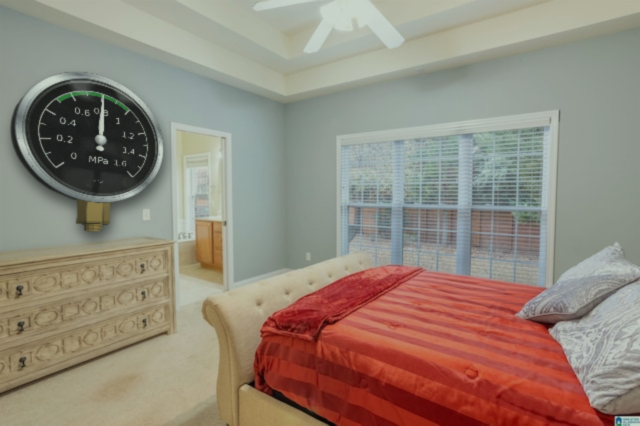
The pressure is 0.8 MPa
